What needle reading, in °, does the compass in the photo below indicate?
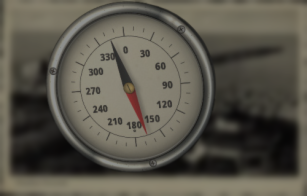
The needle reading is 165 °
